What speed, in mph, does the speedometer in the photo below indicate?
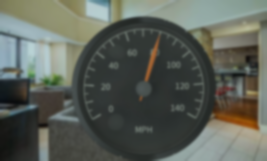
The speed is 80 mph
